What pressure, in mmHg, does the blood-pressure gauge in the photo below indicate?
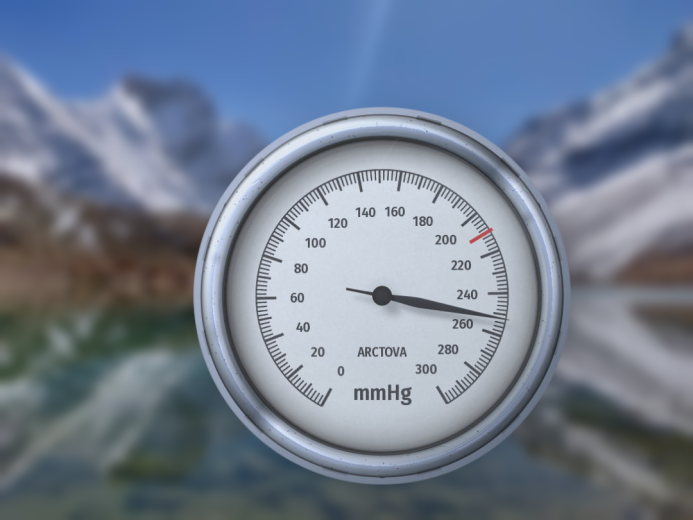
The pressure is 252 mmHg
